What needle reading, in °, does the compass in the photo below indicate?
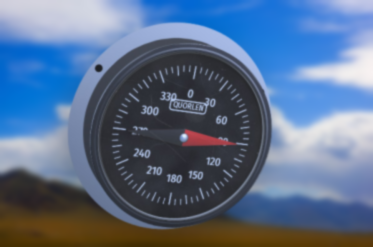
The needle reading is 90 °
